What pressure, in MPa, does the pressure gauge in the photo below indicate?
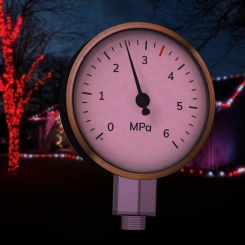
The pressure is 2.5 MPa
